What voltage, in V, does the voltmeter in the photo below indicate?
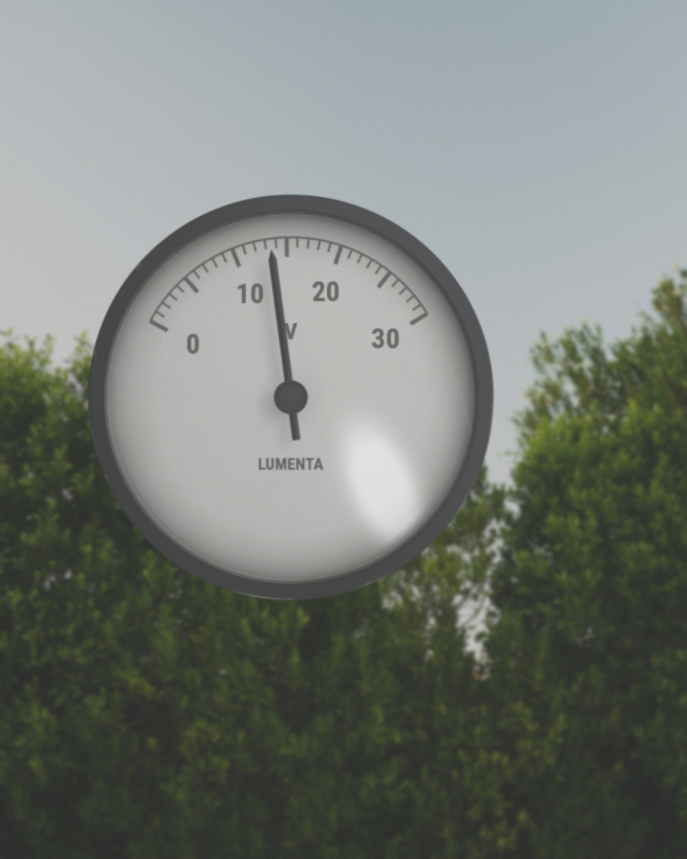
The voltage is 13.5 V
